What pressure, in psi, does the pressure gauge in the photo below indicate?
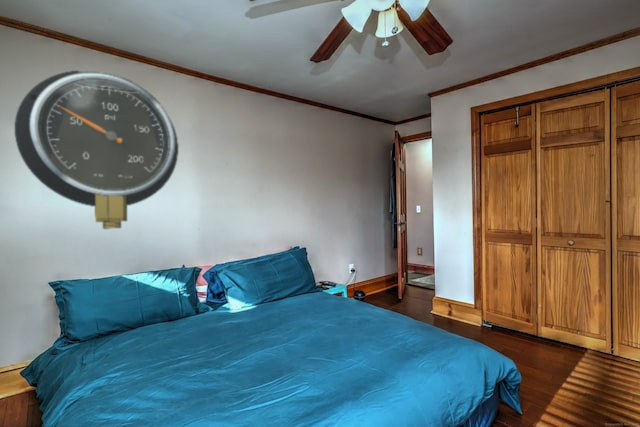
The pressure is 55 psi
